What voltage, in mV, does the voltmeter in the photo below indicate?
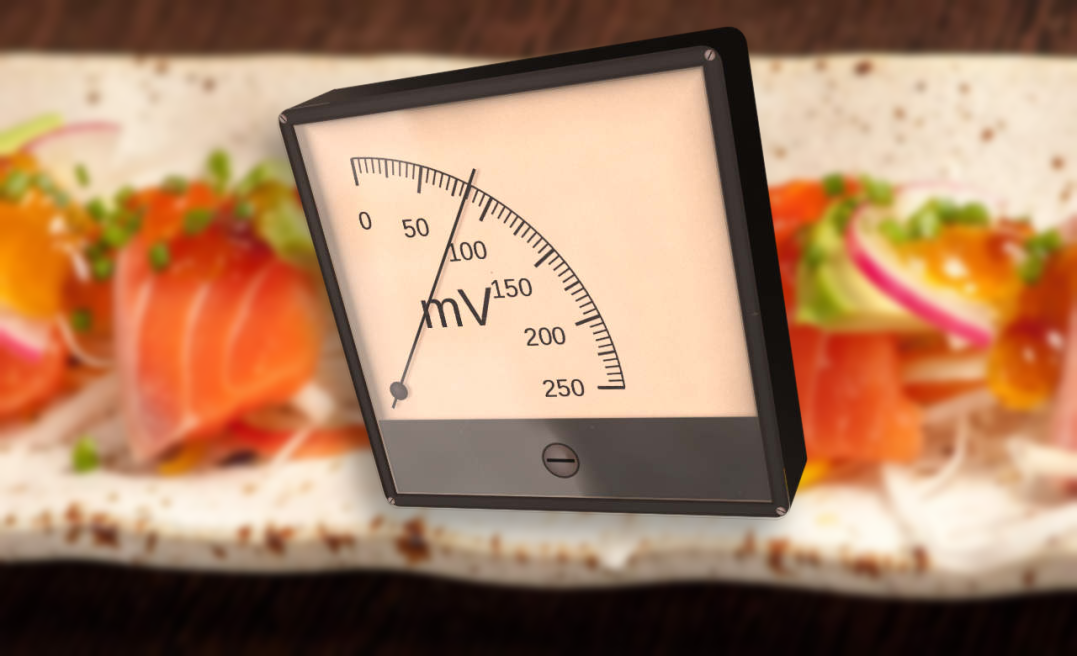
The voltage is 85 mV
